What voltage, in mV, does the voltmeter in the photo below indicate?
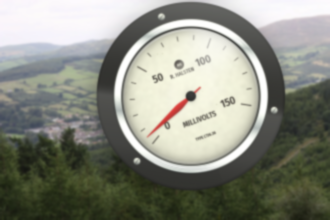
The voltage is 5 mV
